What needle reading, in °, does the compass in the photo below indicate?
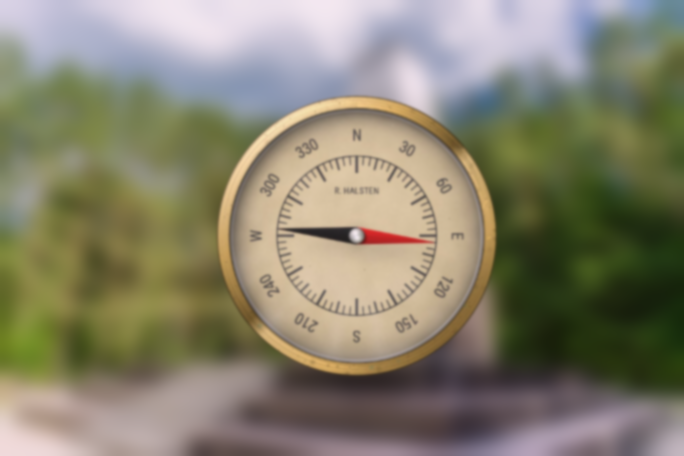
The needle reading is 95 °
